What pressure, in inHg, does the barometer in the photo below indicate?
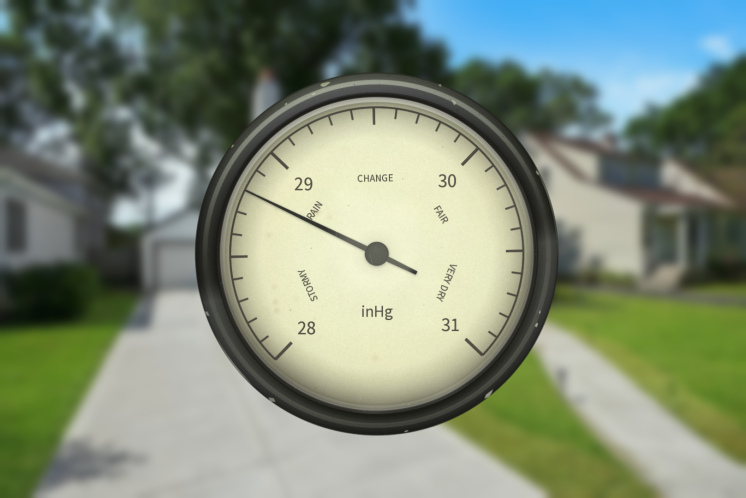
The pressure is 28.8 inHg
